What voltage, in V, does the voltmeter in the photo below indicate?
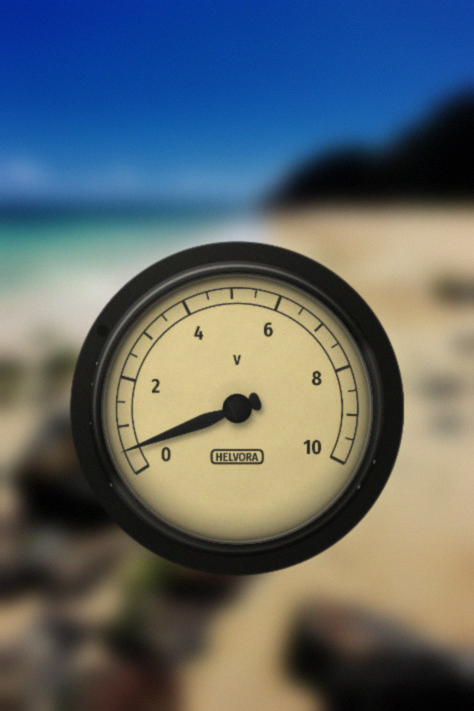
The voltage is 0.5 V
